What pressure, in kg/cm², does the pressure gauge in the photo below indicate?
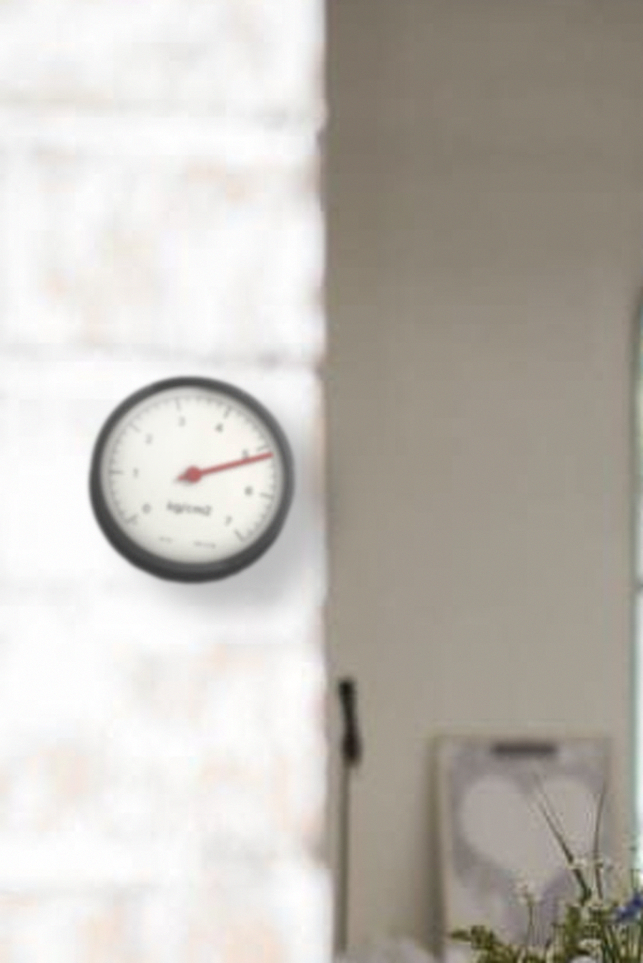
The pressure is 5.2 kg/cm²
